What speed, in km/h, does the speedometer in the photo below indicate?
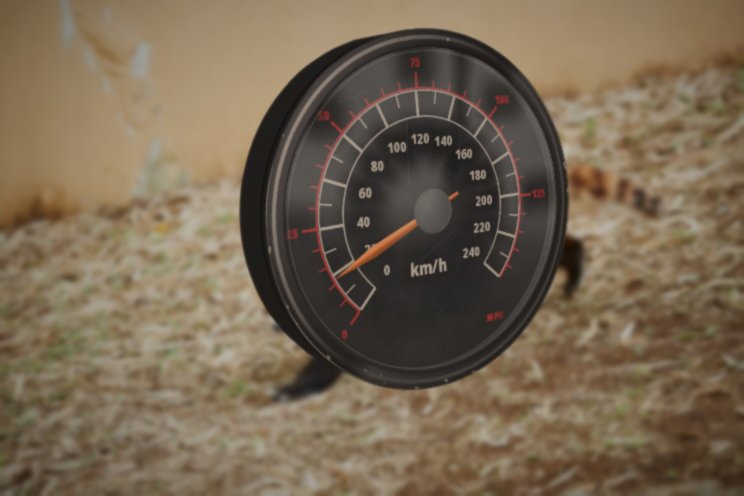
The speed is 20 km/h
